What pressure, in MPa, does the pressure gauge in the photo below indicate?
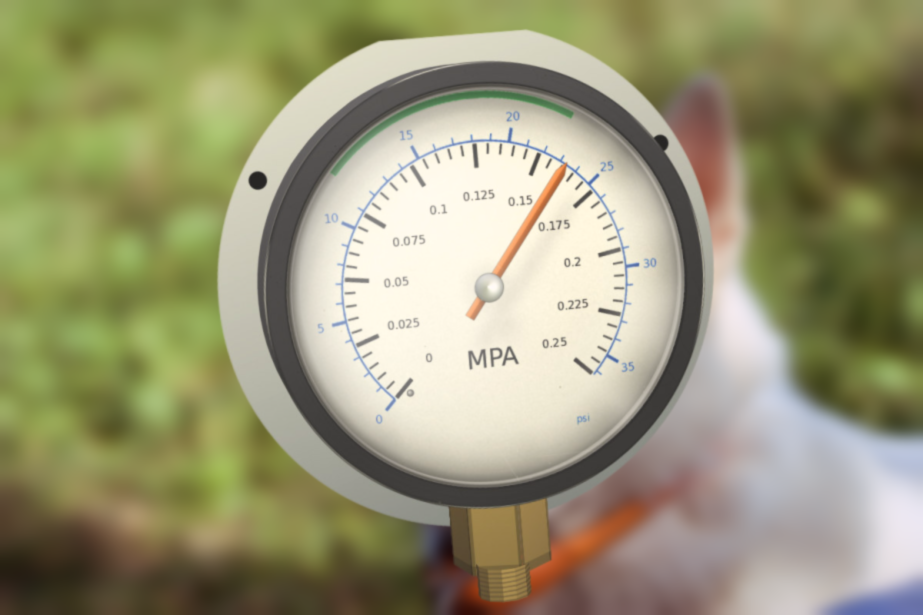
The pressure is 0.16 MPa
